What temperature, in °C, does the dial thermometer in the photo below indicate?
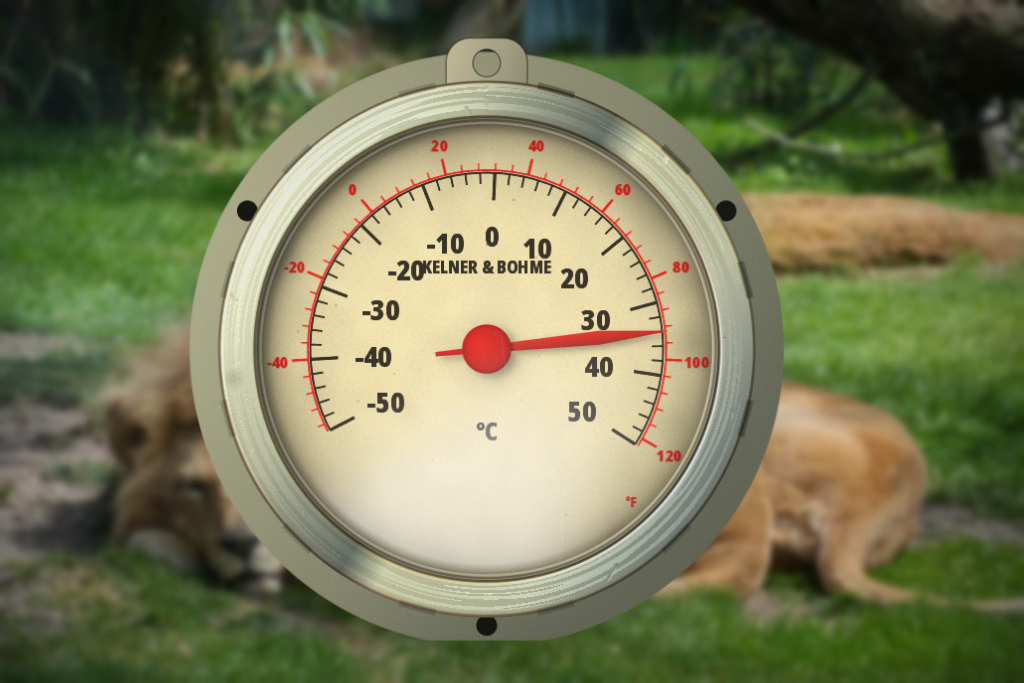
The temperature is 34 °C
